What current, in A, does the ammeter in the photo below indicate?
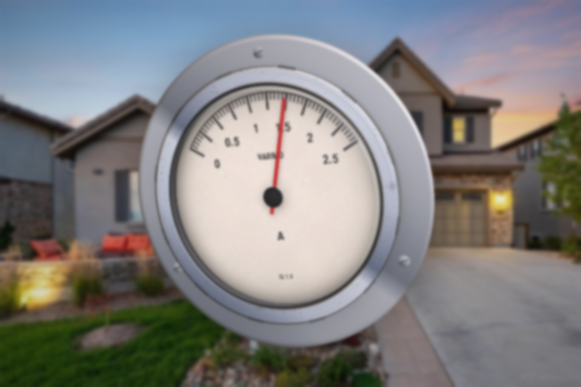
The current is 1.5 A
